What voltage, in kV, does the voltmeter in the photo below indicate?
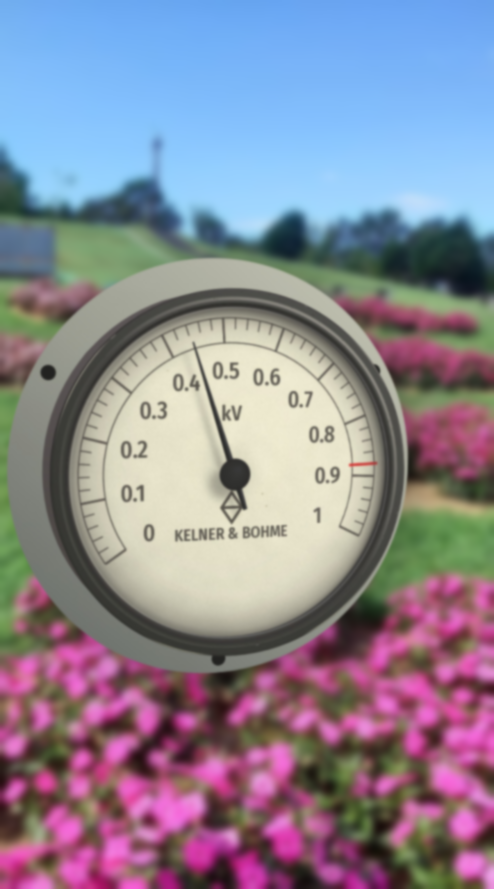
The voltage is 0.44 kV
